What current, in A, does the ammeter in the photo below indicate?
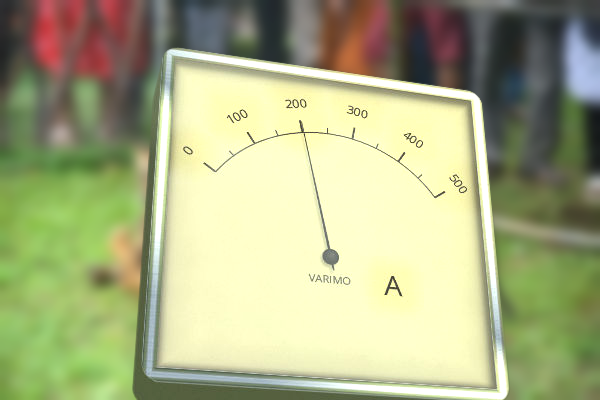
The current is 200 A
